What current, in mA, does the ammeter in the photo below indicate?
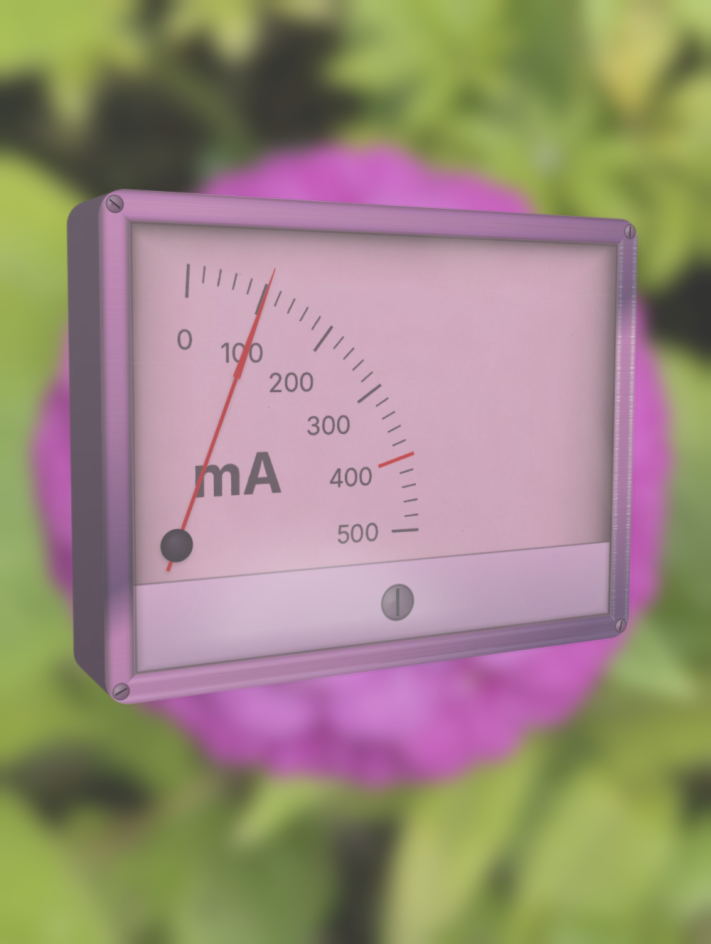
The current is 100 mA
